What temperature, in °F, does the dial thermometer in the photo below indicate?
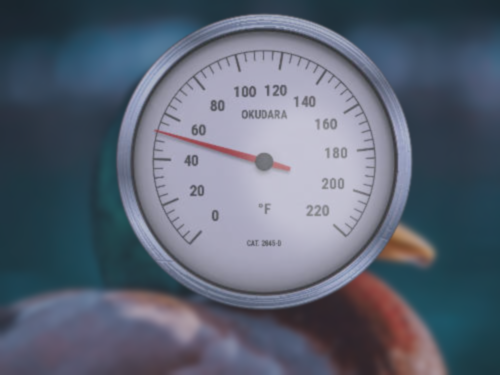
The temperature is 52 °F
